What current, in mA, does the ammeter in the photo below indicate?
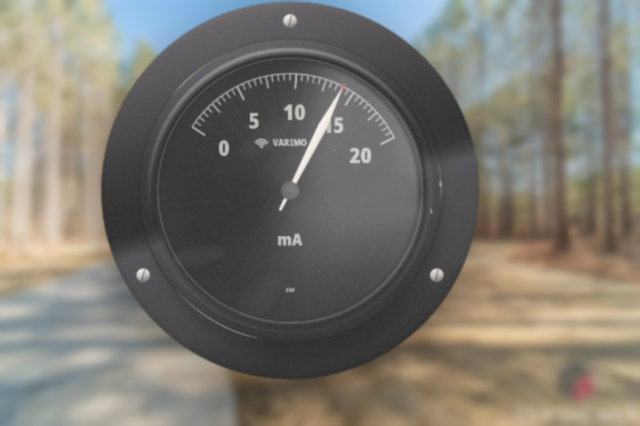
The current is 14 mA
